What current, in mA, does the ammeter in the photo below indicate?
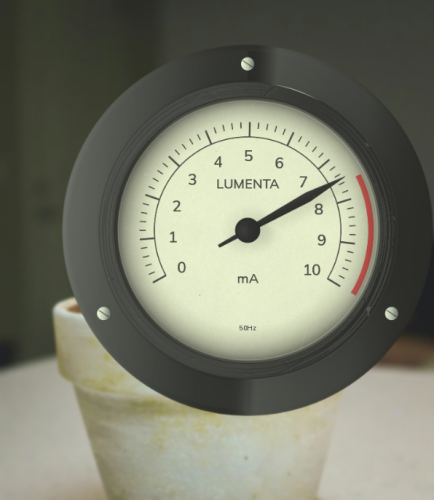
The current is 7.5 mA
